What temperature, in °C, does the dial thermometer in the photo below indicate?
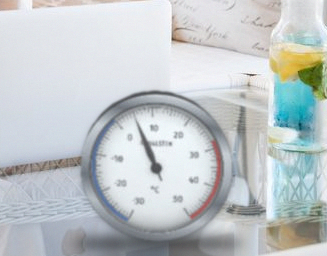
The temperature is 5 °C
